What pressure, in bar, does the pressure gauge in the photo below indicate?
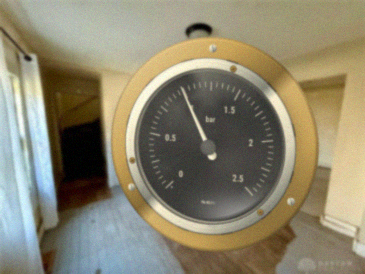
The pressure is 1 bar
